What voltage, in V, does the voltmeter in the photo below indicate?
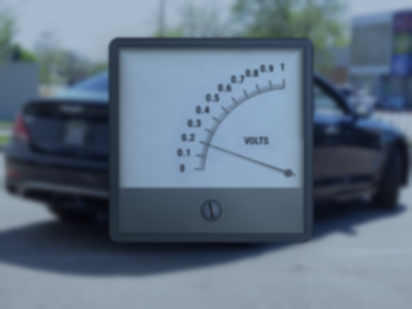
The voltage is 0.2 V
